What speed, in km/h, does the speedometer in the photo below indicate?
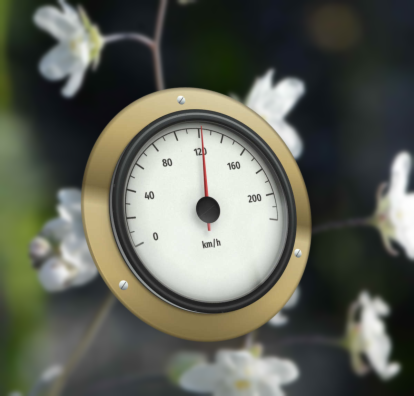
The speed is 120 km/h
